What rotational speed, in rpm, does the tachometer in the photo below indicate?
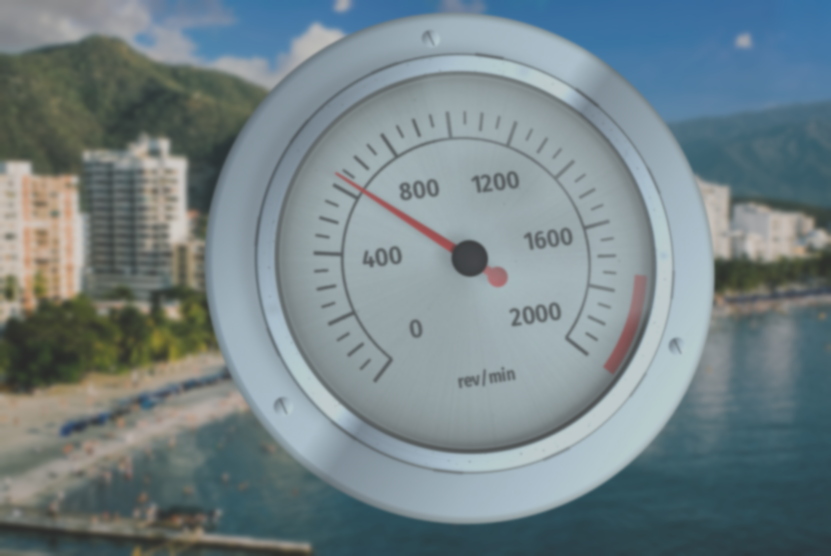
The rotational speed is 625 rpm
